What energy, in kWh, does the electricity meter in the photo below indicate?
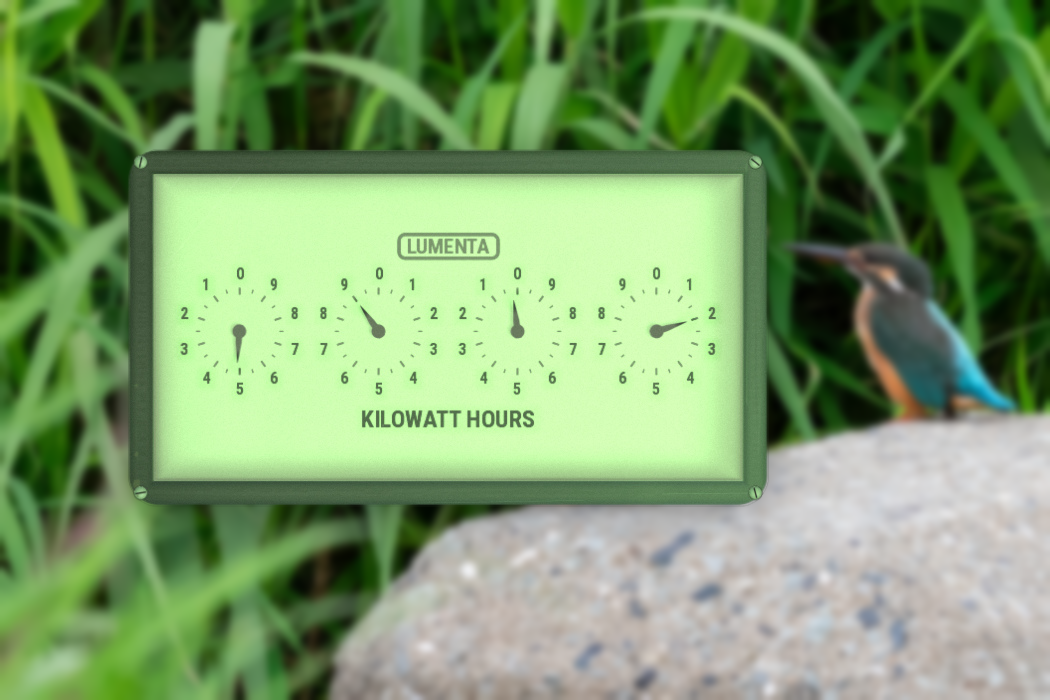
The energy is 4902 kWh
